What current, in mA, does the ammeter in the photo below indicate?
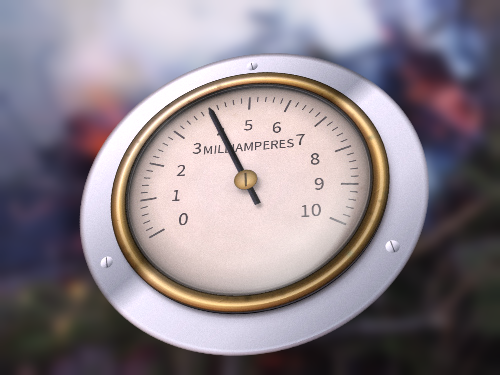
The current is 4 mA
